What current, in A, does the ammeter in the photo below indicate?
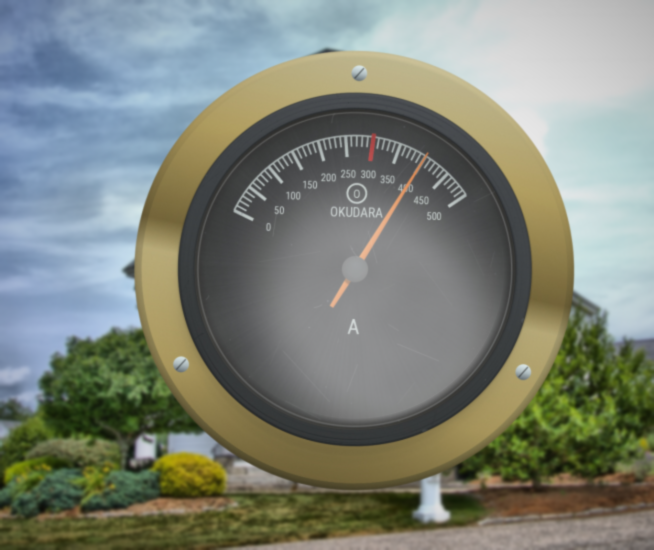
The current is 400 A
